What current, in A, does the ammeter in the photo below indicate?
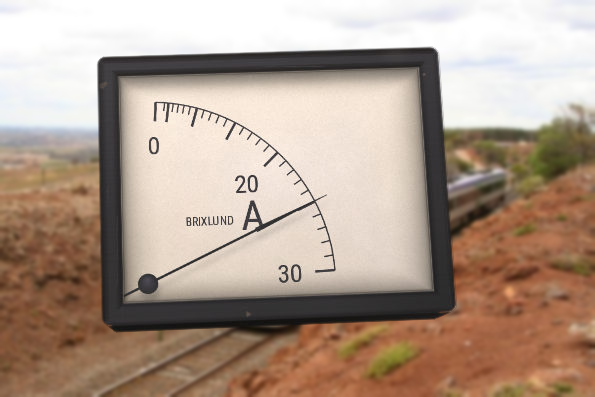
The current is 25 A
